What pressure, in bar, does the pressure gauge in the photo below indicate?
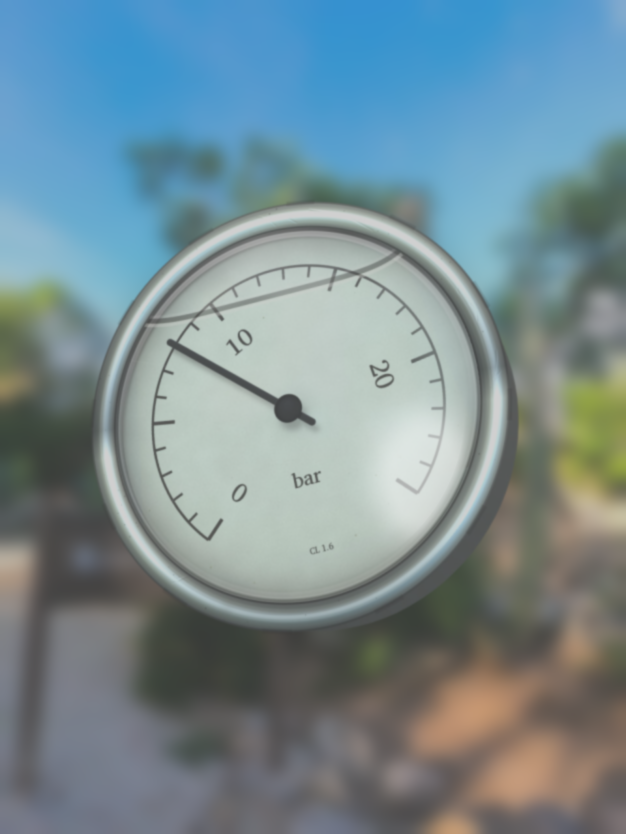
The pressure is 8 bar
